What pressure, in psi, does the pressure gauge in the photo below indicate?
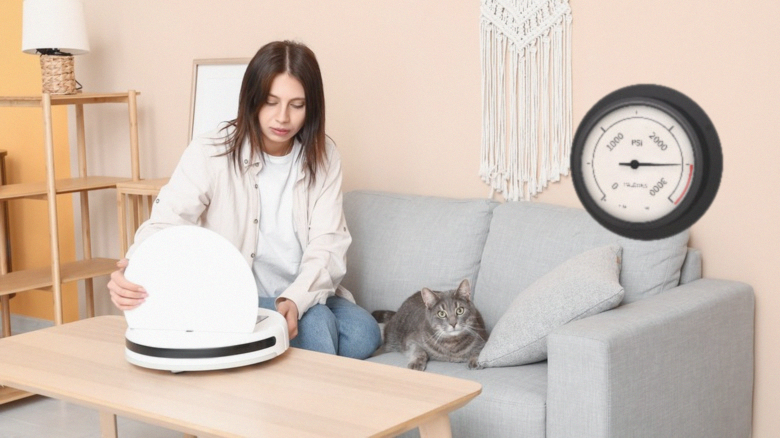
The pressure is 2500 psi
